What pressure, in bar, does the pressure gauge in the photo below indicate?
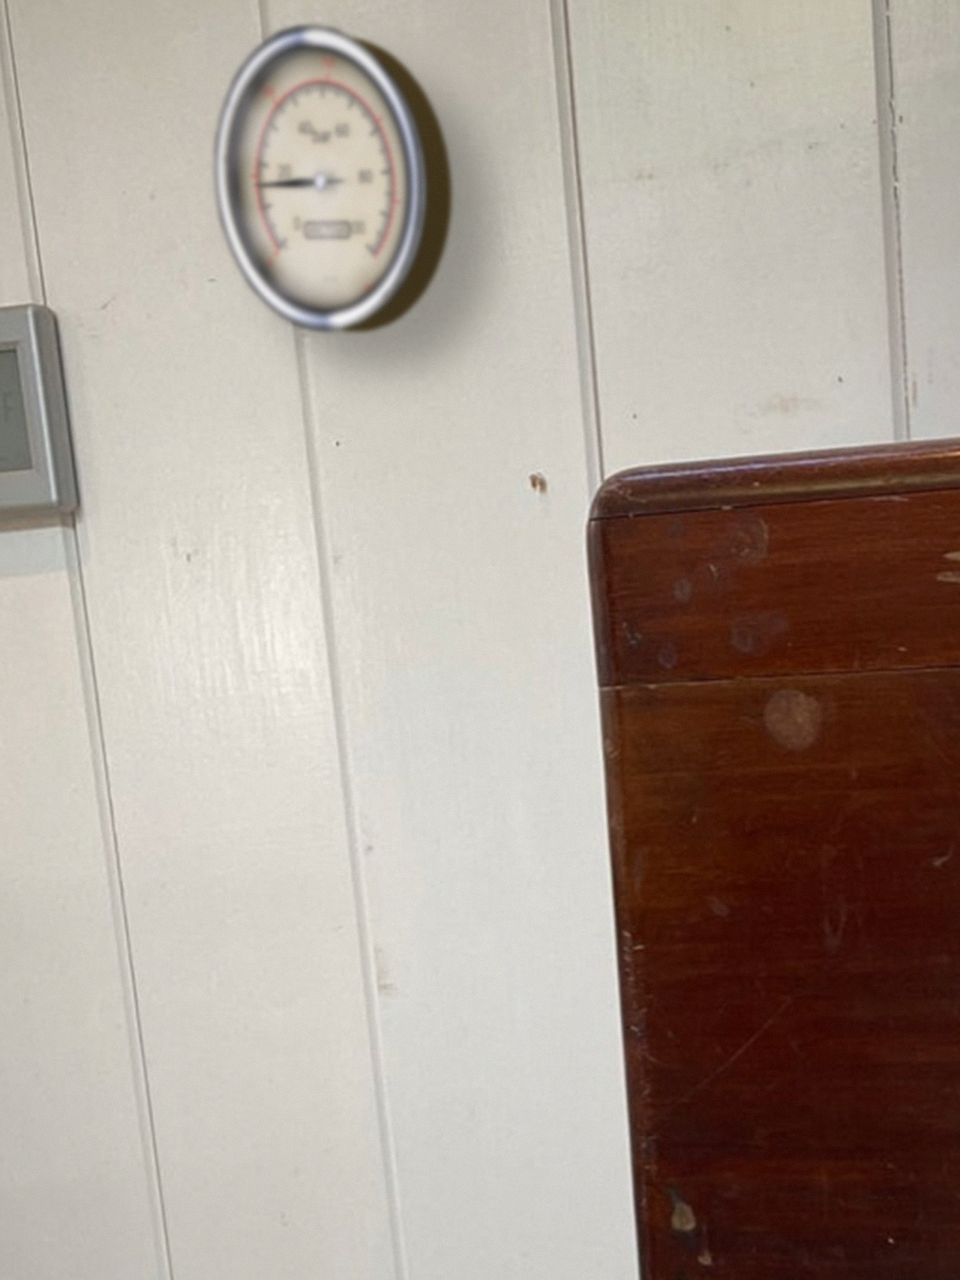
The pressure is 15 bar
